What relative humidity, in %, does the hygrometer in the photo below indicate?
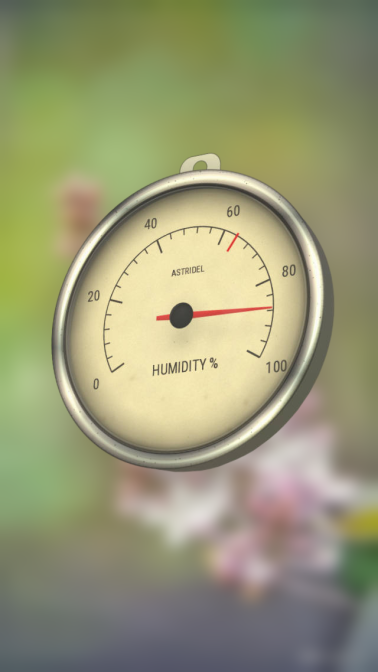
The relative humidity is 88 %
